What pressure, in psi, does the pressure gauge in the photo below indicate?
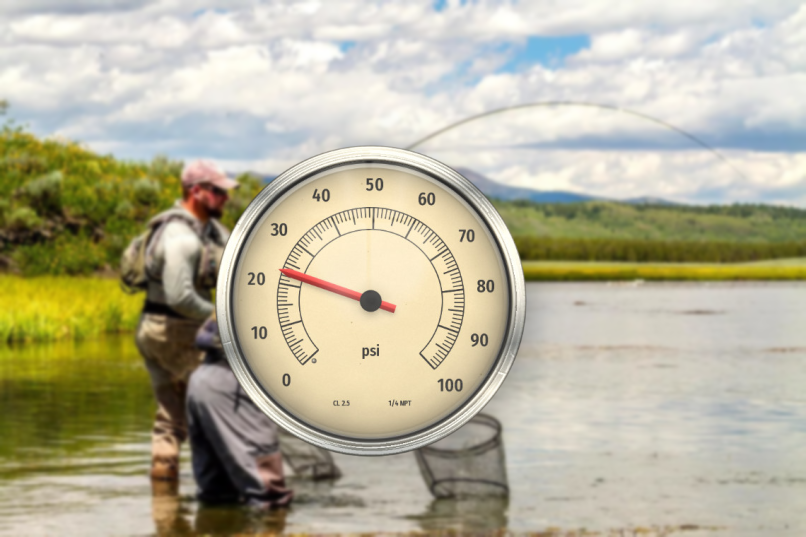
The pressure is 23 psi
